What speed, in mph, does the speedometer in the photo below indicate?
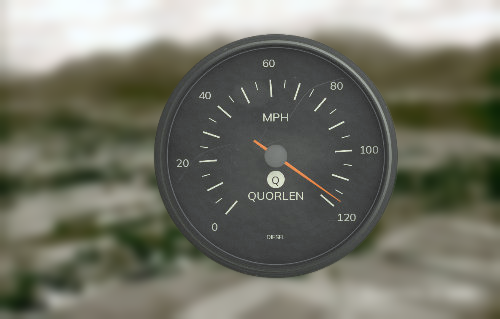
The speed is 117.5 mph
